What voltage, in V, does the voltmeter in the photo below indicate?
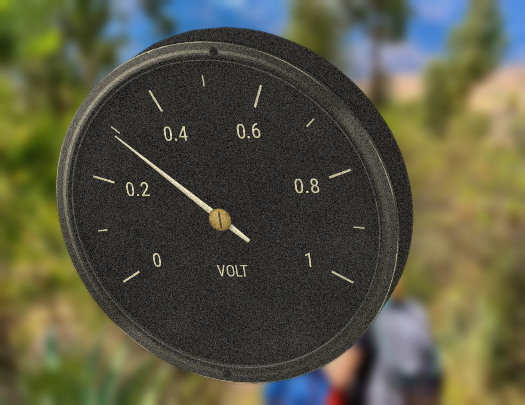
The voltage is 0.3 V
